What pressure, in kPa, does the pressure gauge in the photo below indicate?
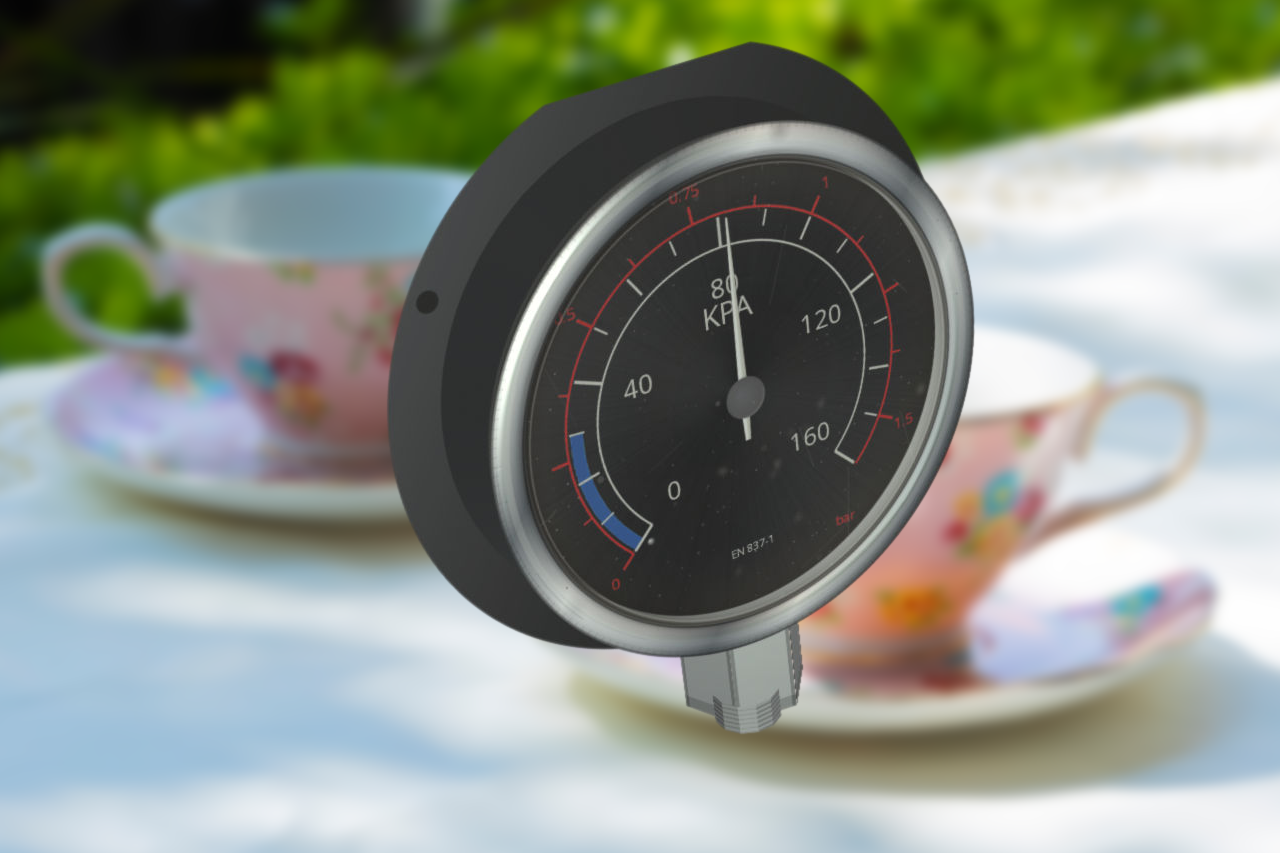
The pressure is 80 kPa
